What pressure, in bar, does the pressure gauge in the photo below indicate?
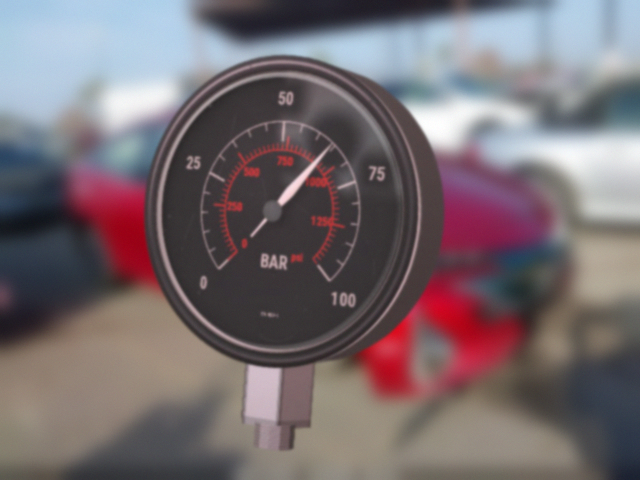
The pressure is 65 bar
